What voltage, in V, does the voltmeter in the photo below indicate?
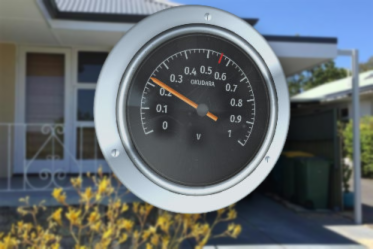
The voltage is 0.22 V
